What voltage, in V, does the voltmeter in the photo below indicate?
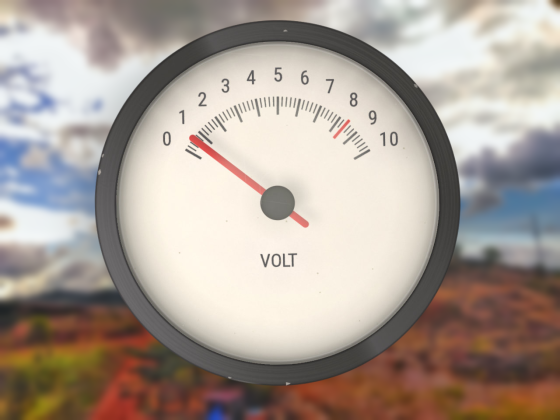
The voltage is 0.6 V
